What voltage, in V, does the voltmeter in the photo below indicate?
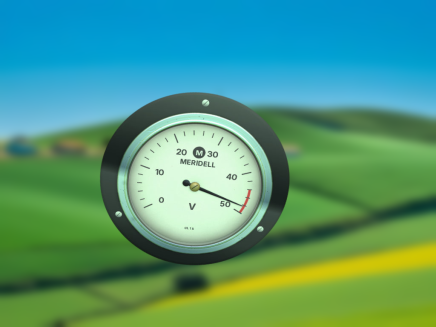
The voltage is 48 V
